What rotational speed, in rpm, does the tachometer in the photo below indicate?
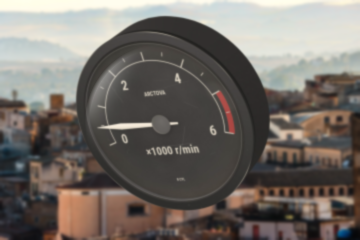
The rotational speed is 500 rpm
